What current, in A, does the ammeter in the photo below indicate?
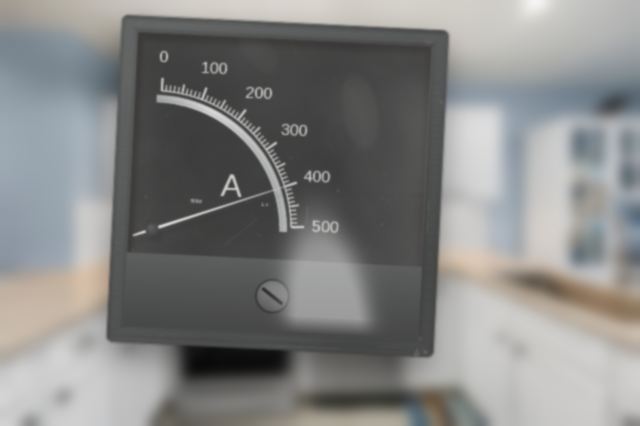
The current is 400 A
